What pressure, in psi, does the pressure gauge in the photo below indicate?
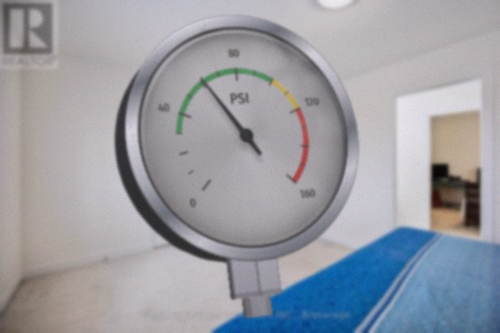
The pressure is 60 psi
